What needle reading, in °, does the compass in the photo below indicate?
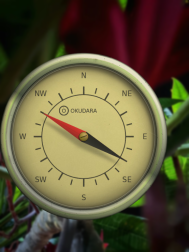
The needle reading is 300 °
